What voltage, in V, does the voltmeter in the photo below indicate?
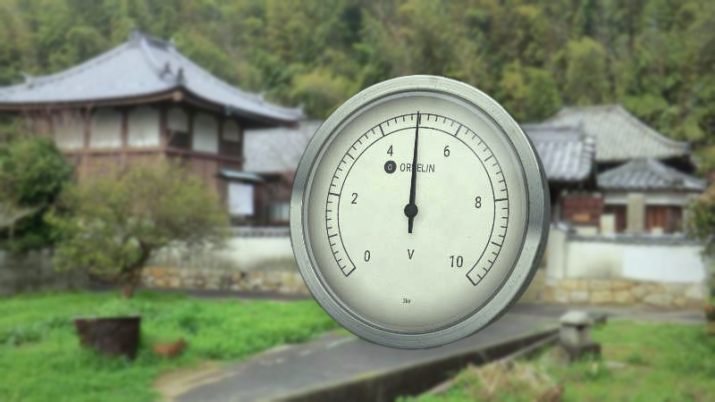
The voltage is 5 V
